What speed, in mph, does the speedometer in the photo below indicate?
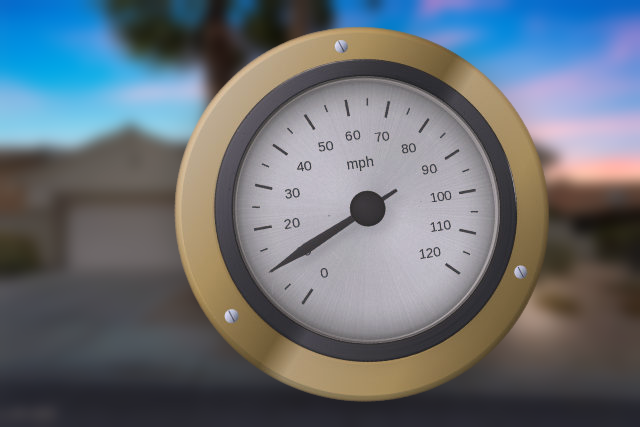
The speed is 10 mph
